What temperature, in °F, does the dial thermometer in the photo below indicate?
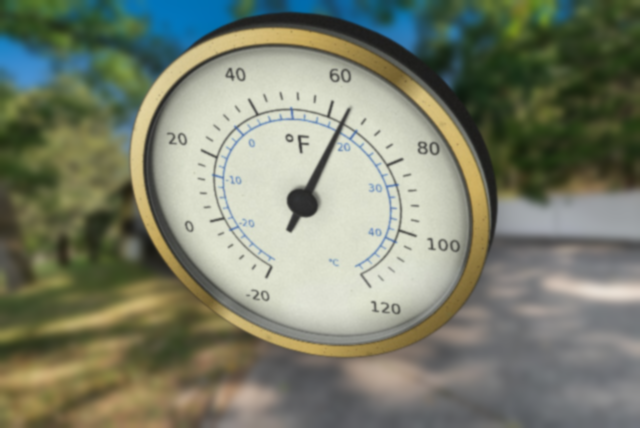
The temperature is 64 °F
